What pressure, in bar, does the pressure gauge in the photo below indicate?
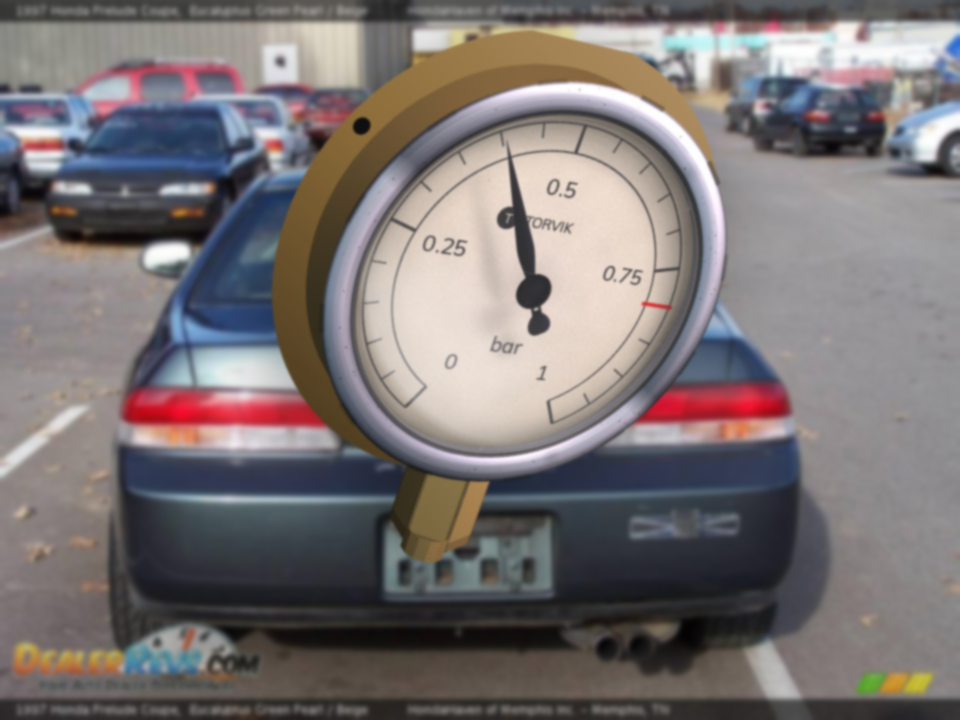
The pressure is 0.4 bar
